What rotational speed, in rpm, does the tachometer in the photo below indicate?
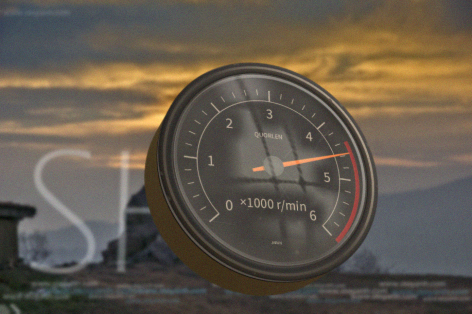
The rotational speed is 4600 rpm
